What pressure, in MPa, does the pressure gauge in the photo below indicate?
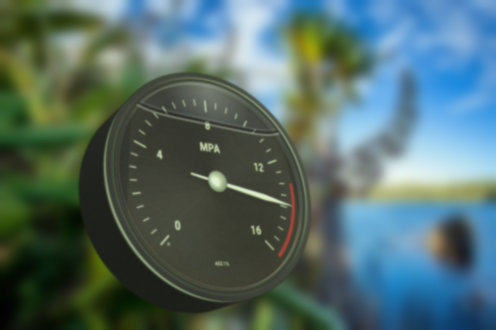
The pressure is 14 MPa
